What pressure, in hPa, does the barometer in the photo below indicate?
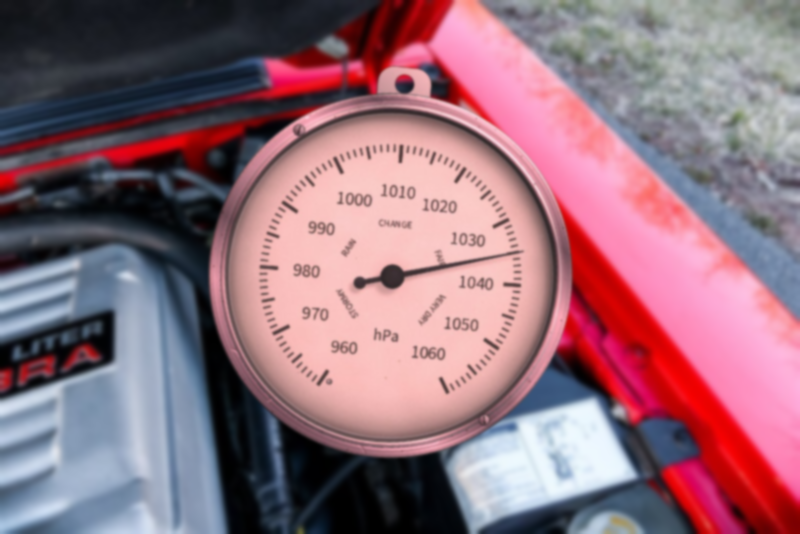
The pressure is 1035 hPa
